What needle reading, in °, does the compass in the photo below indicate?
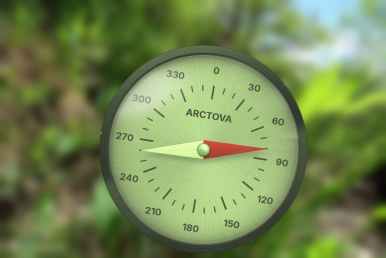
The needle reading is 80 °
